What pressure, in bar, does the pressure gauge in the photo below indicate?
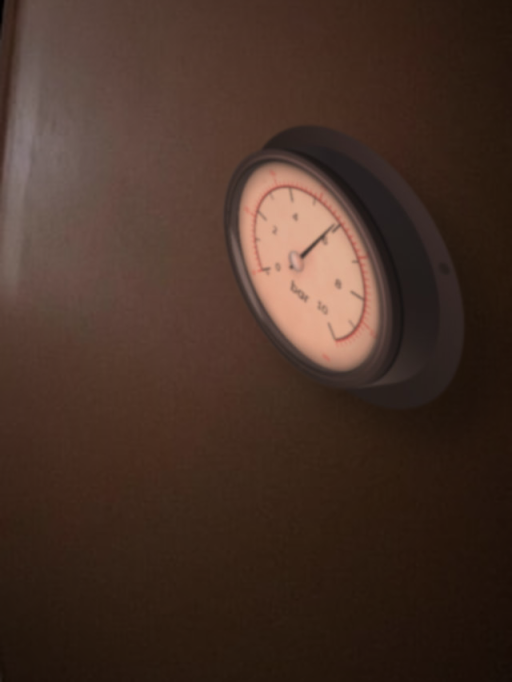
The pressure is 6 bar
